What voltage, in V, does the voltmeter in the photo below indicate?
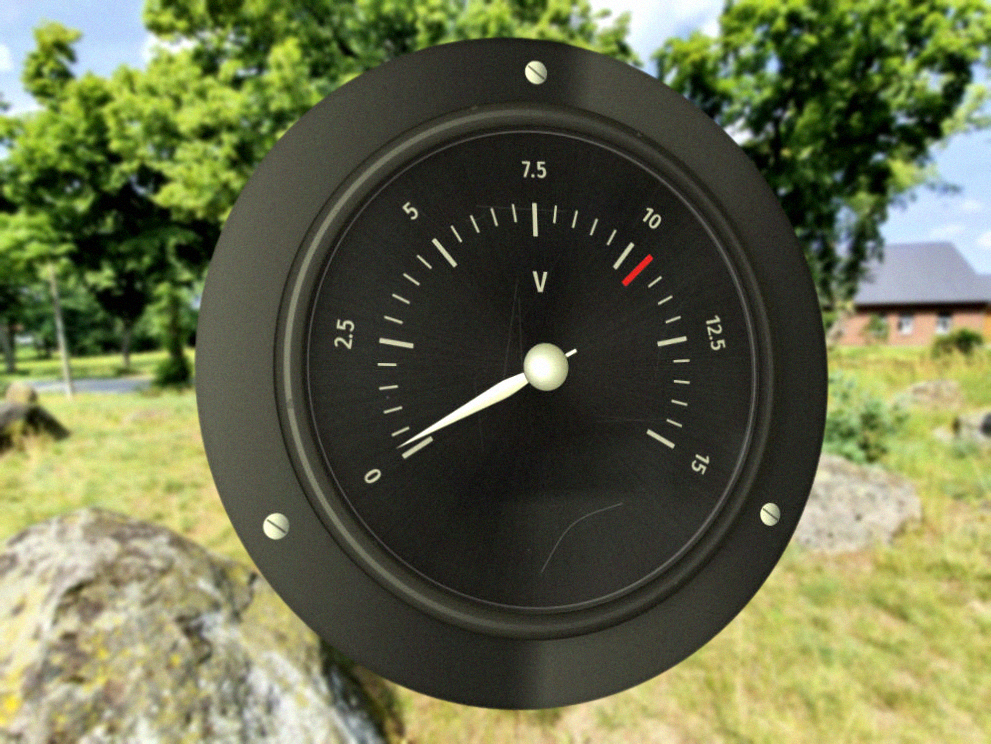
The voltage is 0.25 V
